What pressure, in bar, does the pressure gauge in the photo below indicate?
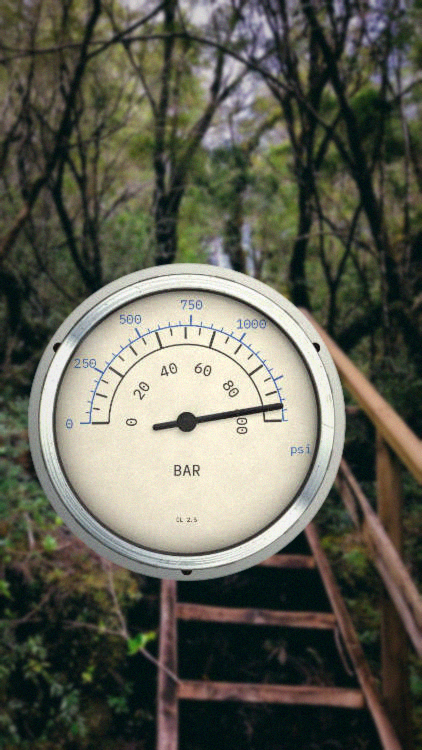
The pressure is 95 bar
